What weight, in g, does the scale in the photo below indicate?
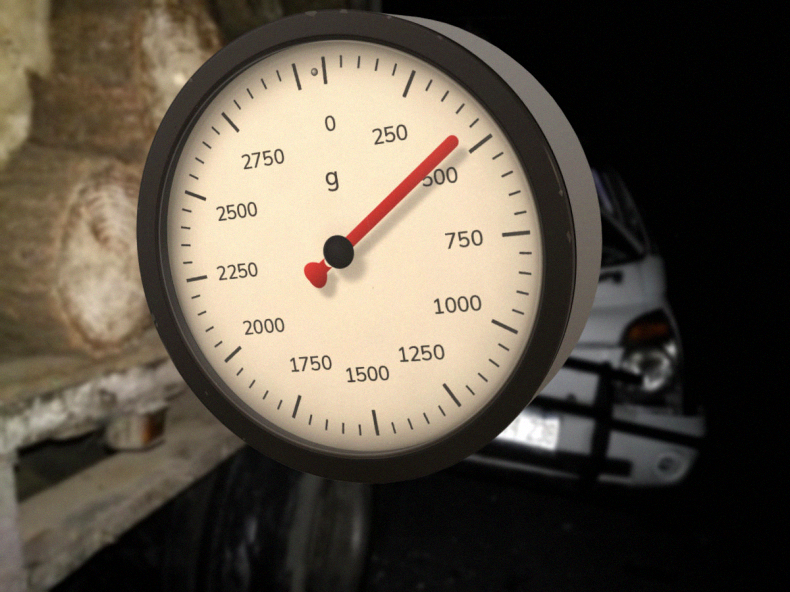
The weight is 450 g
